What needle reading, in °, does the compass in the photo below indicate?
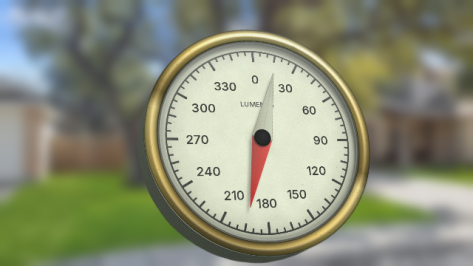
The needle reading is 195 °
